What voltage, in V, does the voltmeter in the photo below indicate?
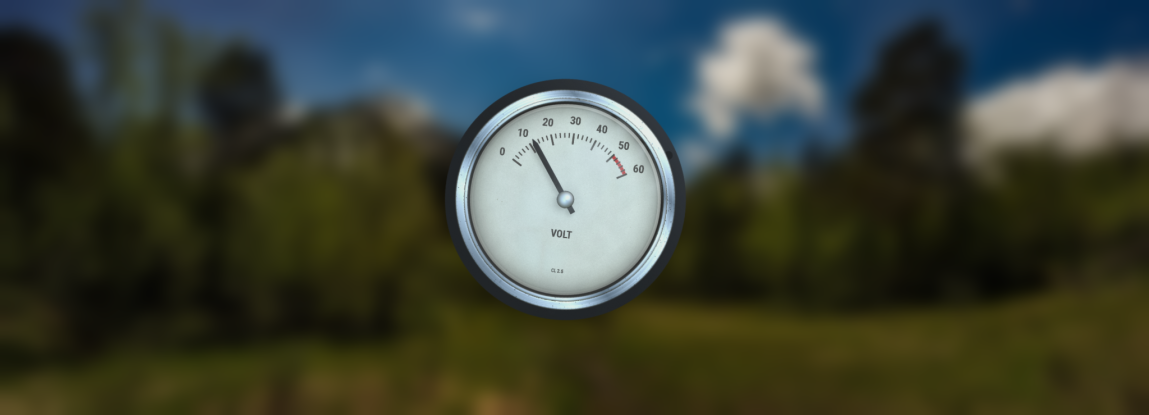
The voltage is 12 V
